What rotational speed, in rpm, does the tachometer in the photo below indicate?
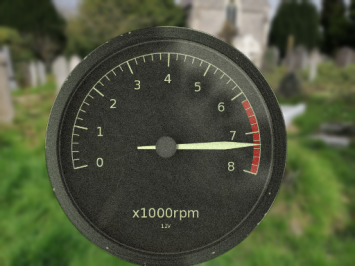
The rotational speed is 7300 rpm
